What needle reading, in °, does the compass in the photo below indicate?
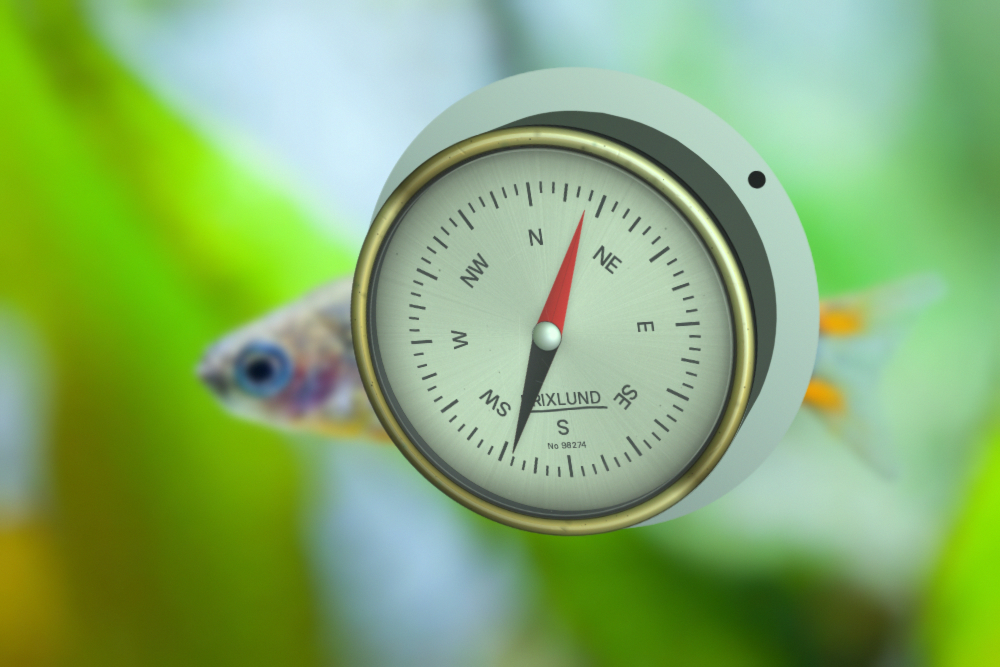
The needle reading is 25 °
